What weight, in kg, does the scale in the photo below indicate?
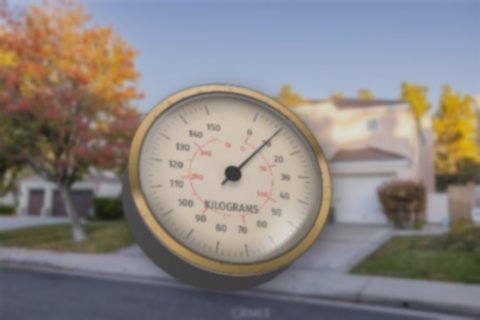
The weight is 10 kg
